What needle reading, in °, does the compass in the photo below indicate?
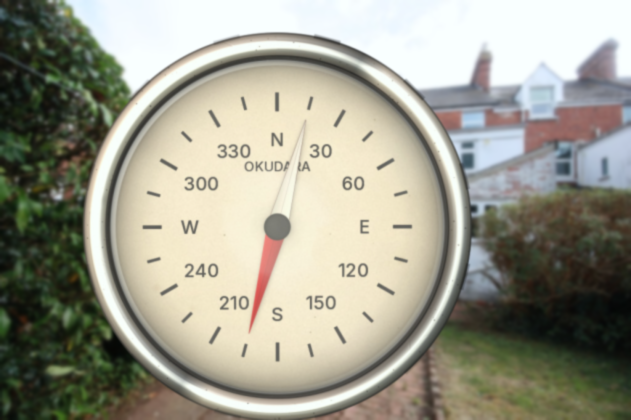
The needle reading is 195 °
